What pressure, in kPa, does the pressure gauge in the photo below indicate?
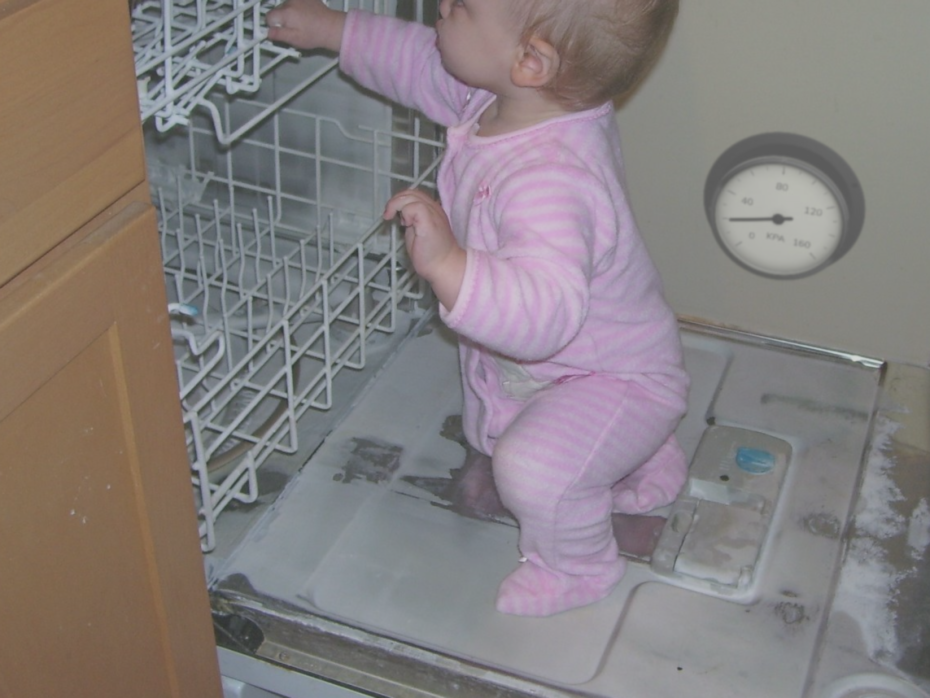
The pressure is 20 kPa
